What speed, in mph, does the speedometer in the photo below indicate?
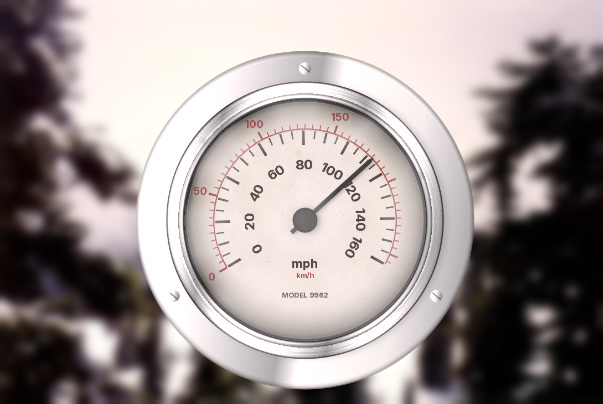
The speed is 112.5 mph
